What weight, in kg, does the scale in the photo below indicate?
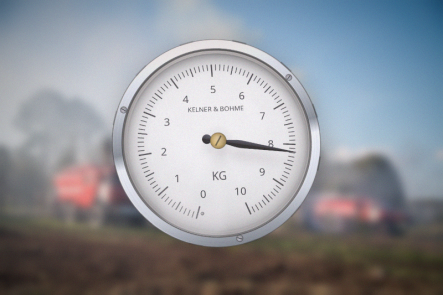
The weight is 8.2 kg
